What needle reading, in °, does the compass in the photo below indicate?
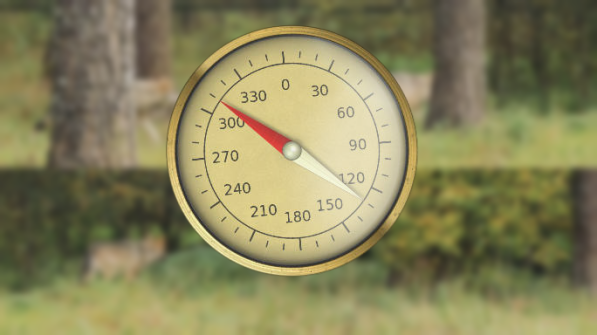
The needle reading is 310 °
